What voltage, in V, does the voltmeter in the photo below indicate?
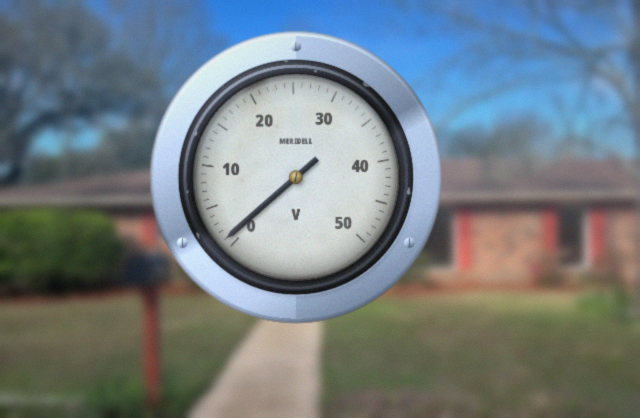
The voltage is 1 V
